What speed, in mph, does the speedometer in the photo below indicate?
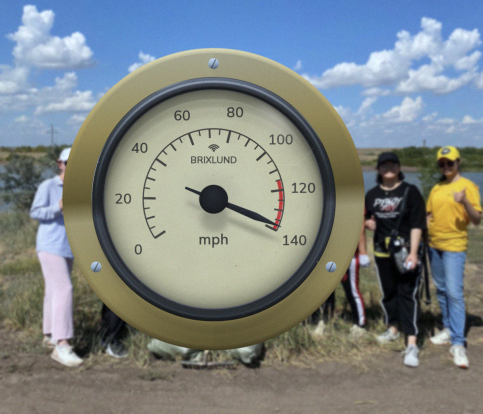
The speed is 137.5 mph
